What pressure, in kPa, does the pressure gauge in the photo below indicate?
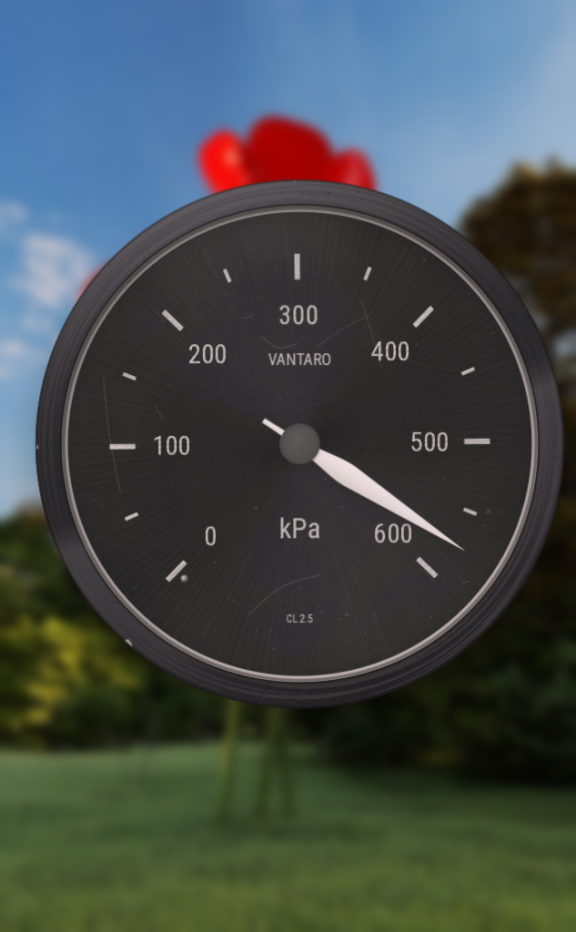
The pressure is 575 kPa
